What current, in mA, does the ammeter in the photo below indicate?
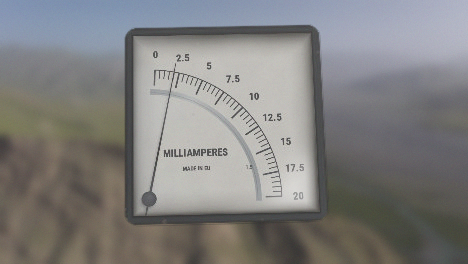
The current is 2 mA
